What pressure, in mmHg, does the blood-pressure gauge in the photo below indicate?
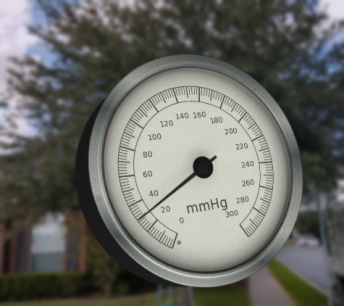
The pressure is 30 mmHg
